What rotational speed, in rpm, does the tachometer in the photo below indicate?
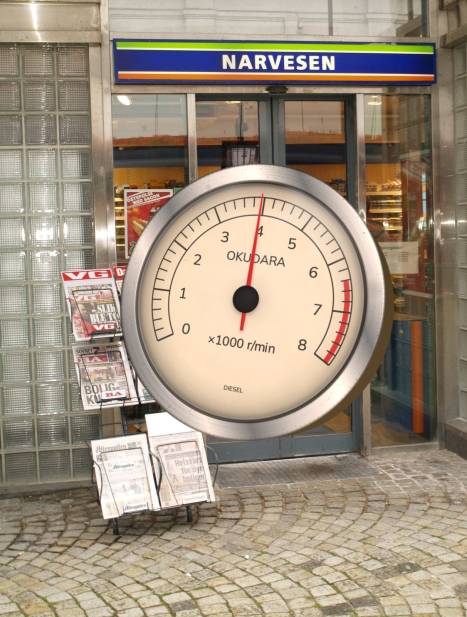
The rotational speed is 4000 rpm
